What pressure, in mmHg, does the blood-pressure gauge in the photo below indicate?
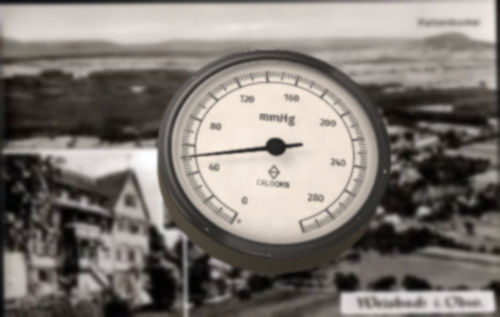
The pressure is 50 mmHg
